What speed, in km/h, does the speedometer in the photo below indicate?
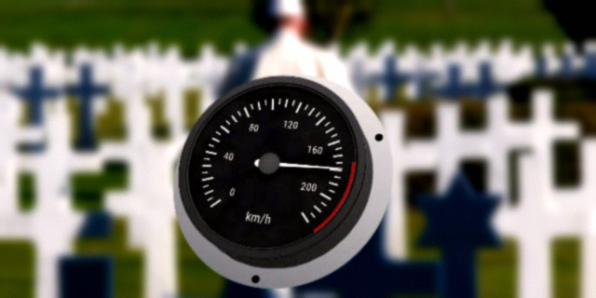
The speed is 180 km/h
